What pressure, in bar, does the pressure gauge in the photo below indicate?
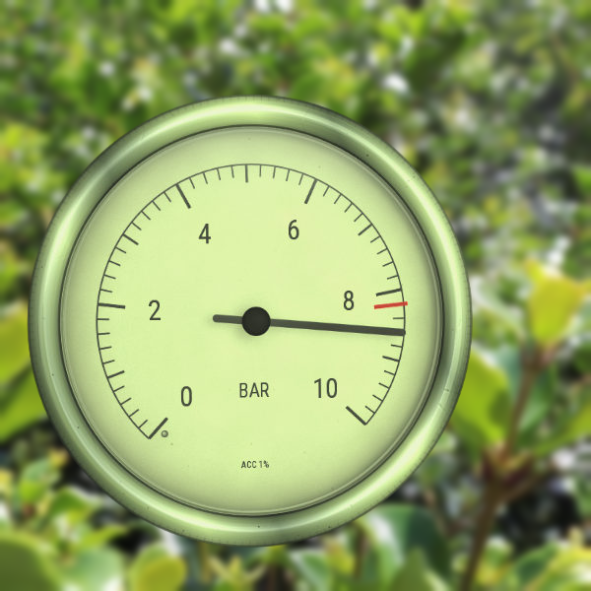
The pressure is 8.6 bar
